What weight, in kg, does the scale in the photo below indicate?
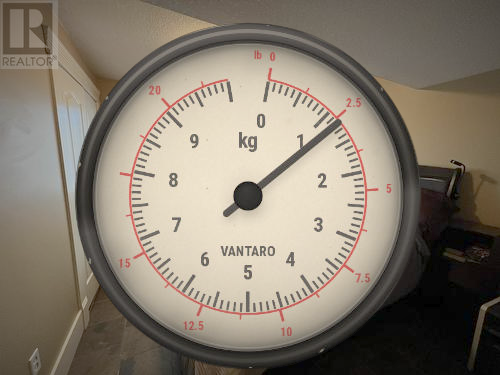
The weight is 1.2 kg
